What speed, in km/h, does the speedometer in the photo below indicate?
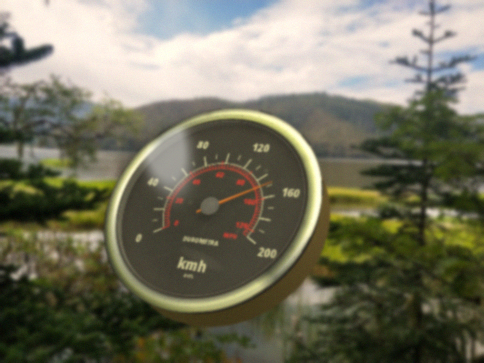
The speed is 150 km/h
